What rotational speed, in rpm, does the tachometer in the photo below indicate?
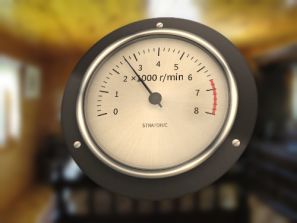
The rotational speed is 2600 rpm
